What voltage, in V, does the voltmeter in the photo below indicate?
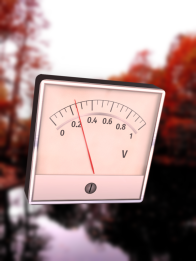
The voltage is 0.25 V
